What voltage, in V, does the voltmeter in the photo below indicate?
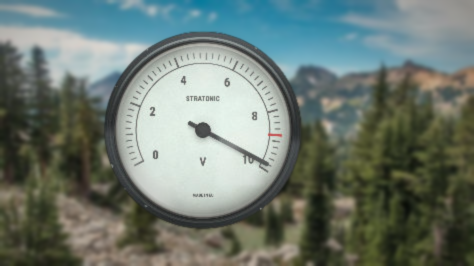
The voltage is 9.8 V
